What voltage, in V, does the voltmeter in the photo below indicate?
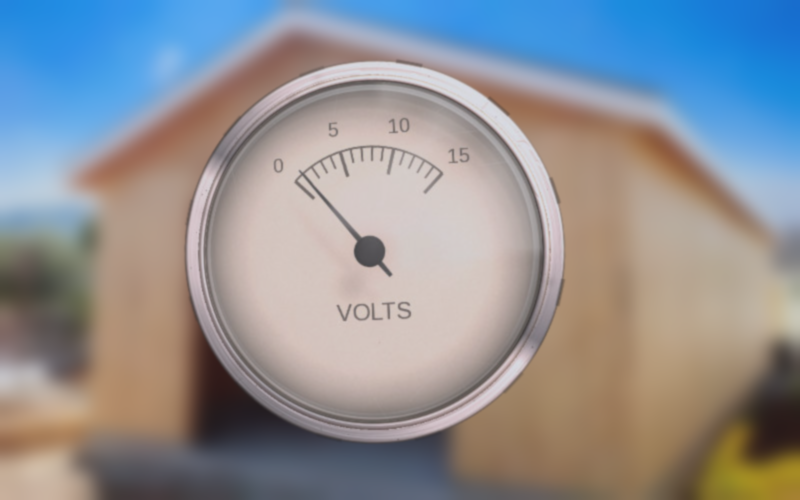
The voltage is 1 V
